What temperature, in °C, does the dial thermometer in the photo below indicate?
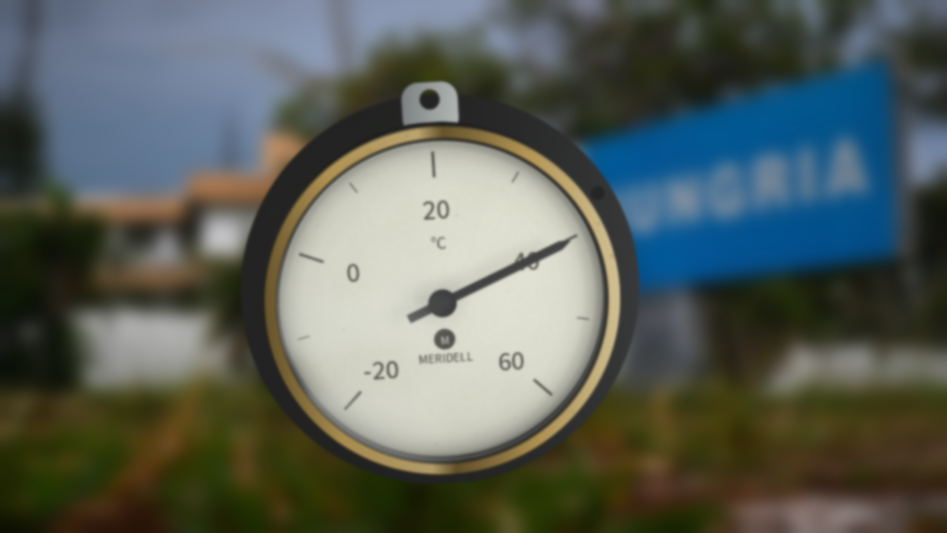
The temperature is 40 °C
